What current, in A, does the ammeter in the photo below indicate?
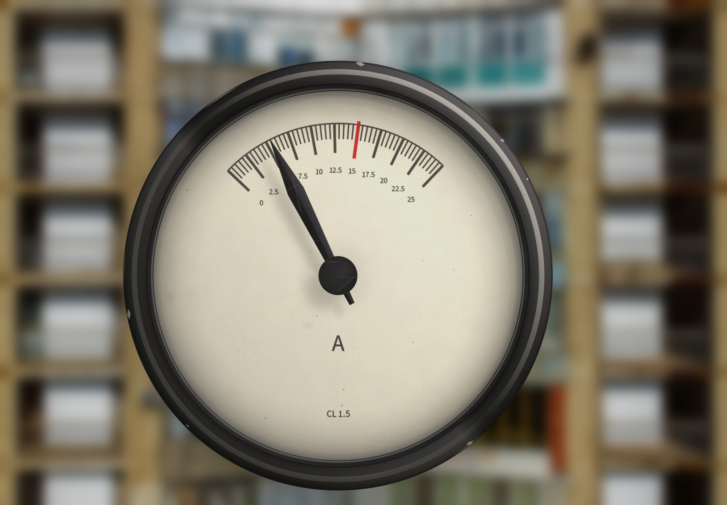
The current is 5.5 A
